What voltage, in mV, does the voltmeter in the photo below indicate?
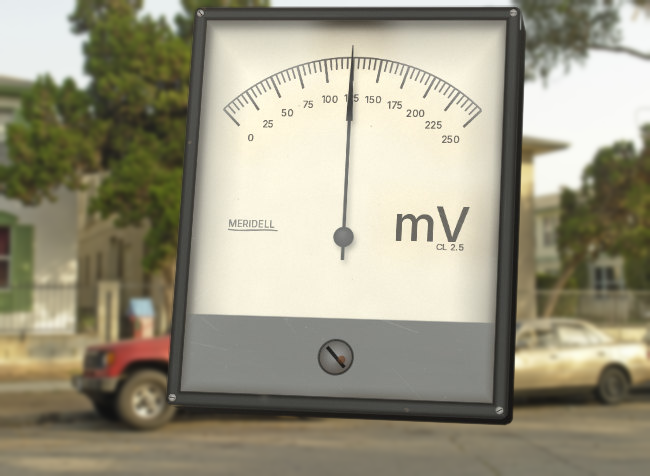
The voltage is 125 mV
